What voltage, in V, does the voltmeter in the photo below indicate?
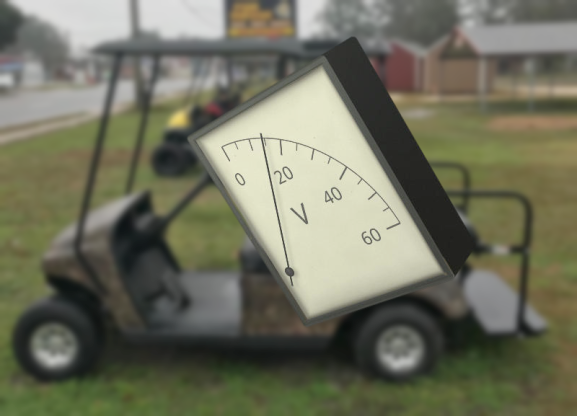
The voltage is 15 V
